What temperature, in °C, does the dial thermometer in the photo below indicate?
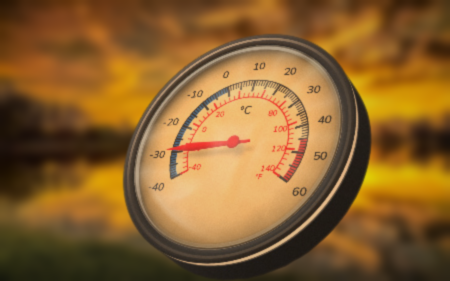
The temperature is -30 °C
